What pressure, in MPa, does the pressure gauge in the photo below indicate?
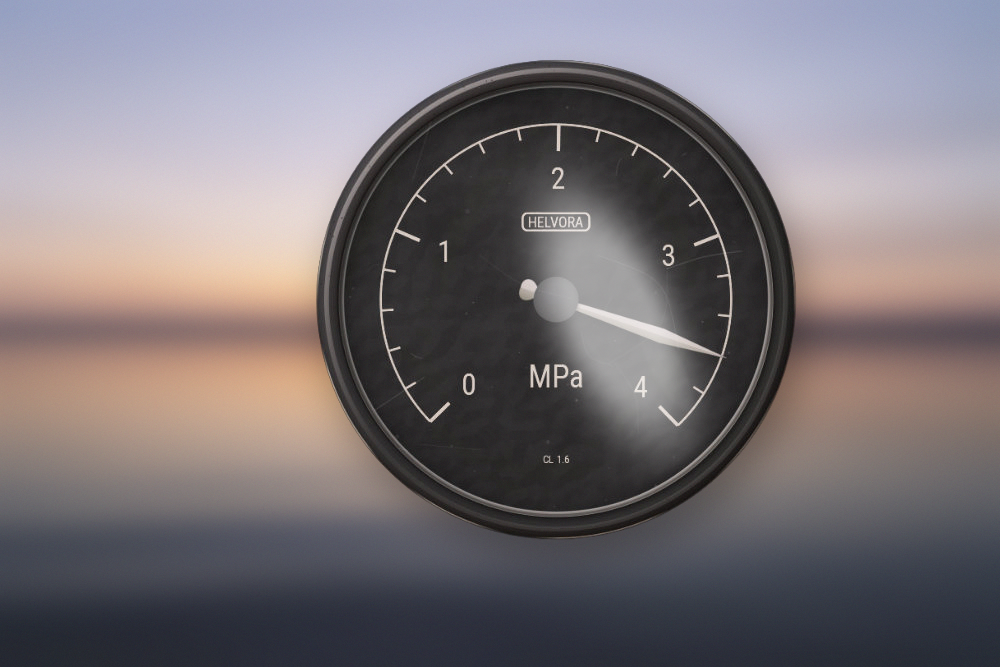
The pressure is 3.6 MPa
